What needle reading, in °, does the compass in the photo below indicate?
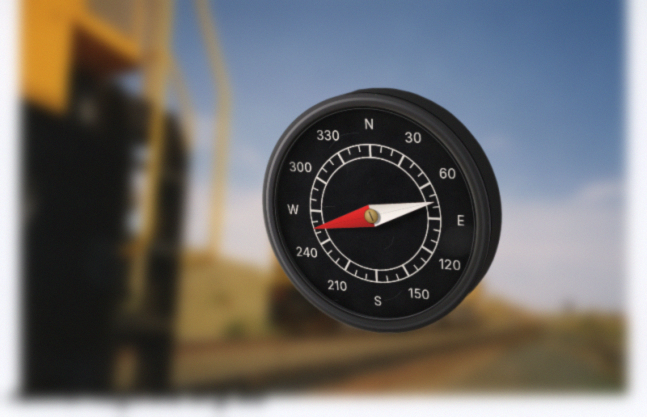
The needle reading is 255 °
